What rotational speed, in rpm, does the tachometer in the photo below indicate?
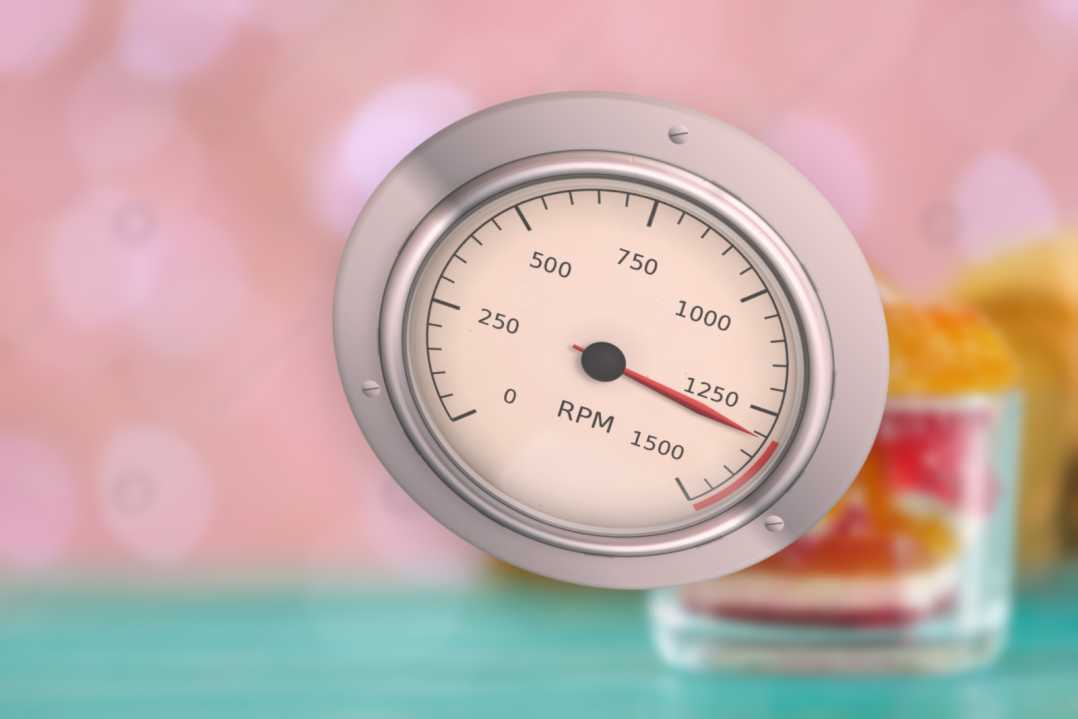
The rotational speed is 1300 rpm
